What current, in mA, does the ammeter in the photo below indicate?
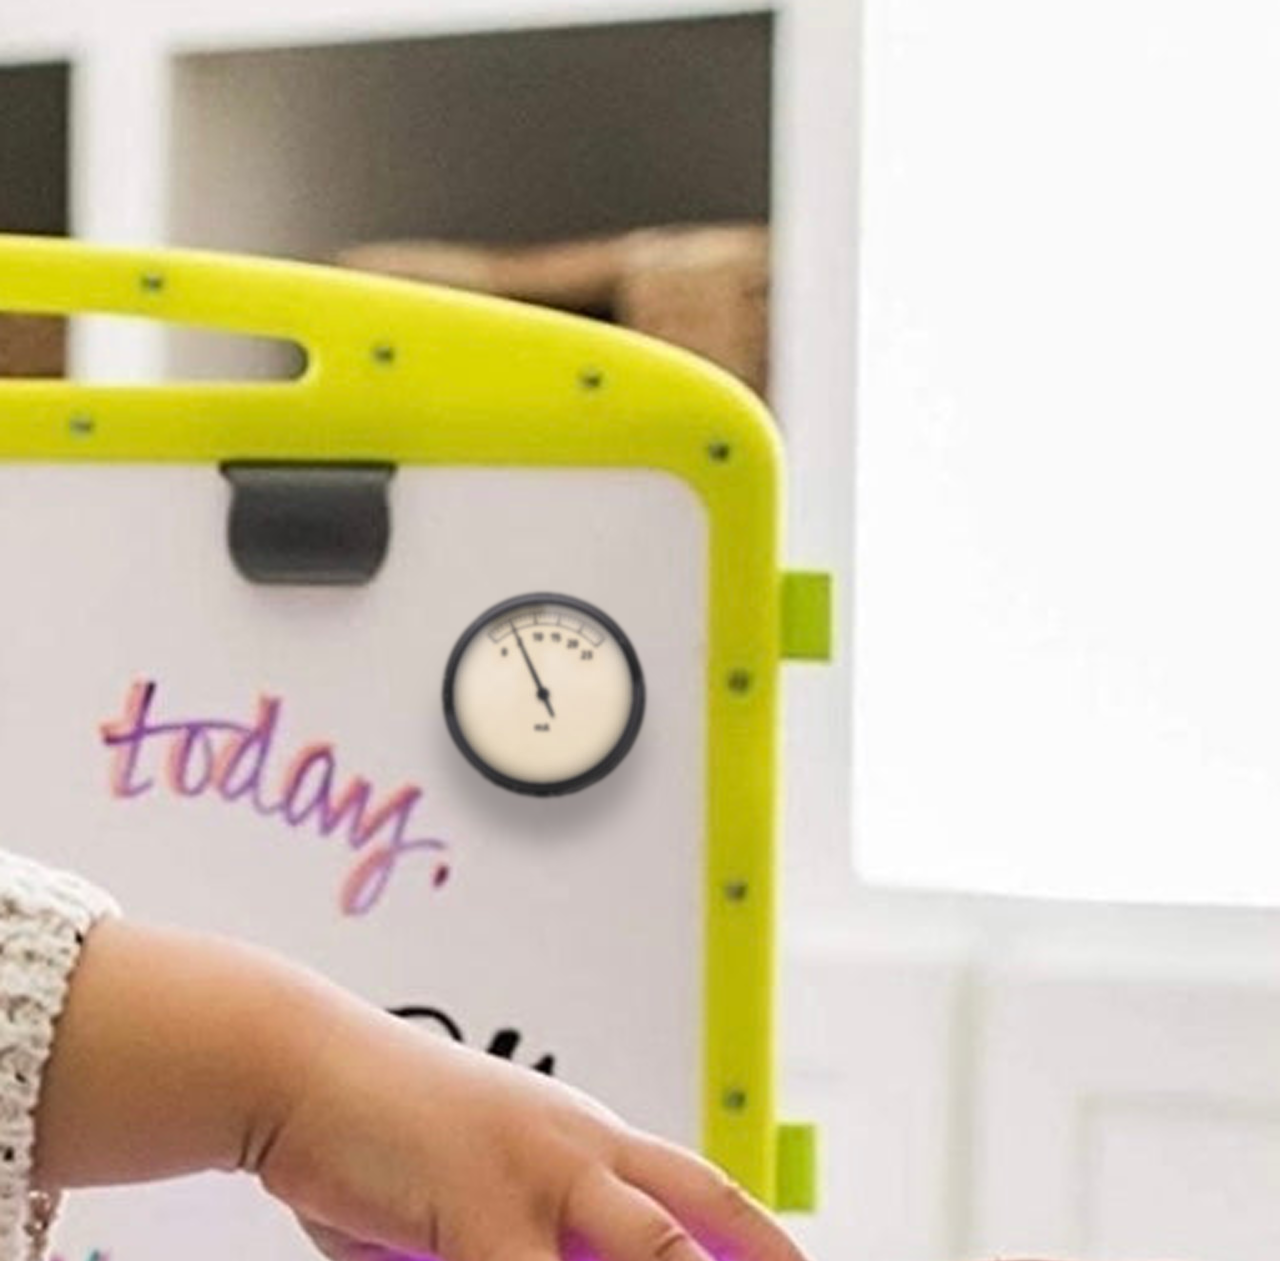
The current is 5 mA
